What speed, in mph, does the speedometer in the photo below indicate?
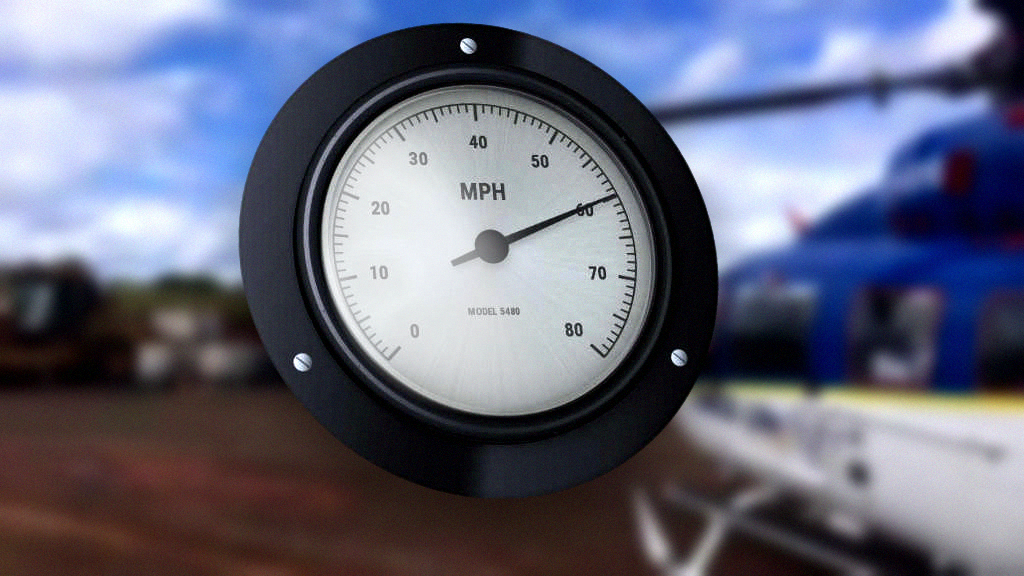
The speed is 60 mph
